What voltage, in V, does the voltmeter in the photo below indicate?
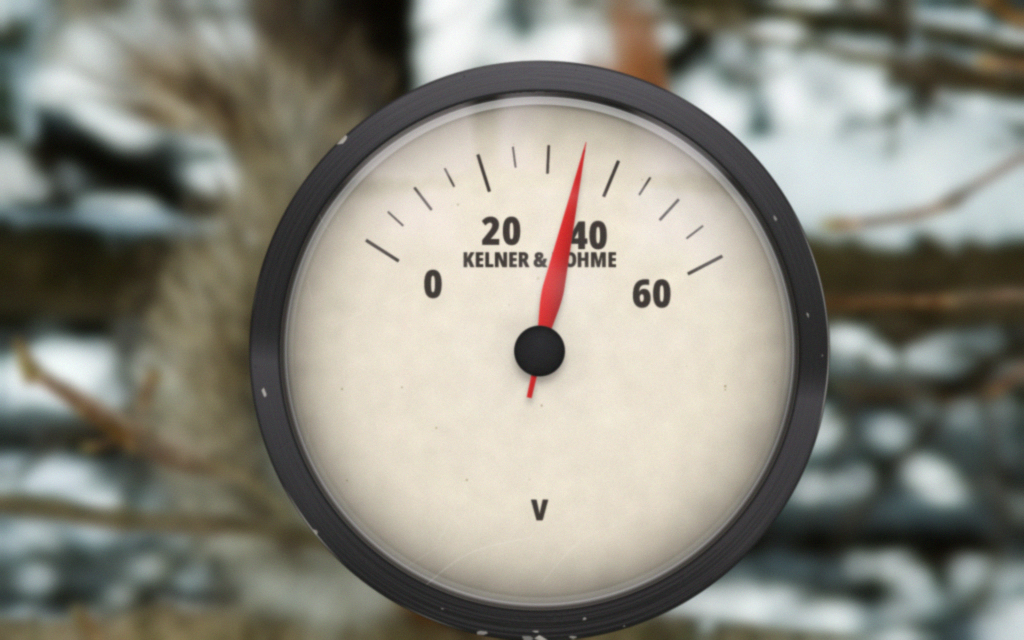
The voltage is 35 V
